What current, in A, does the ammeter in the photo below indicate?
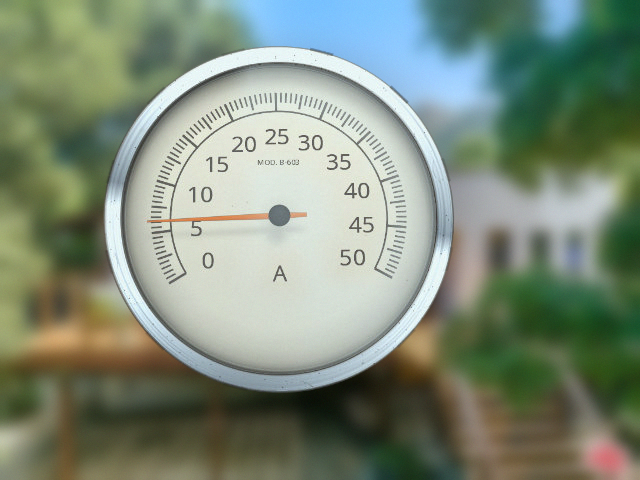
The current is 6 A
